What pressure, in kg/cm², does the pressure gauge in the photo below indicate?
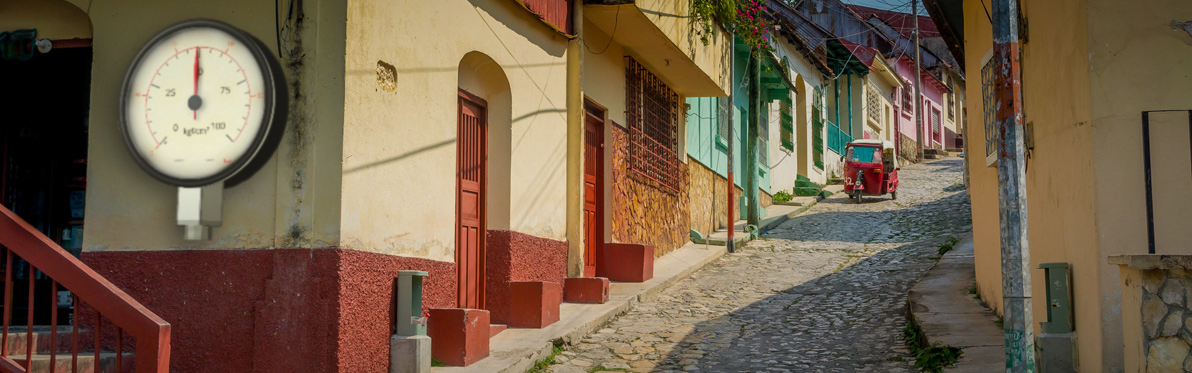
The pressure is 50 kg/cm²
